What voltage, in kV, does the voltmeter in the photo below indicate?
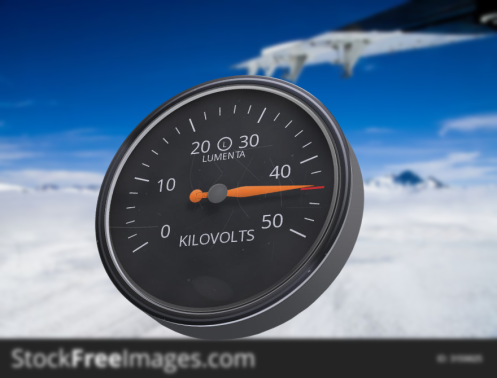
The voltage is 44 kV
